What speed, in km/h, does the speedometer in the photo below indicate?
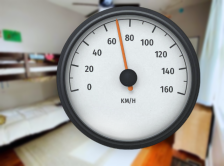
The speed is 70 km/h
